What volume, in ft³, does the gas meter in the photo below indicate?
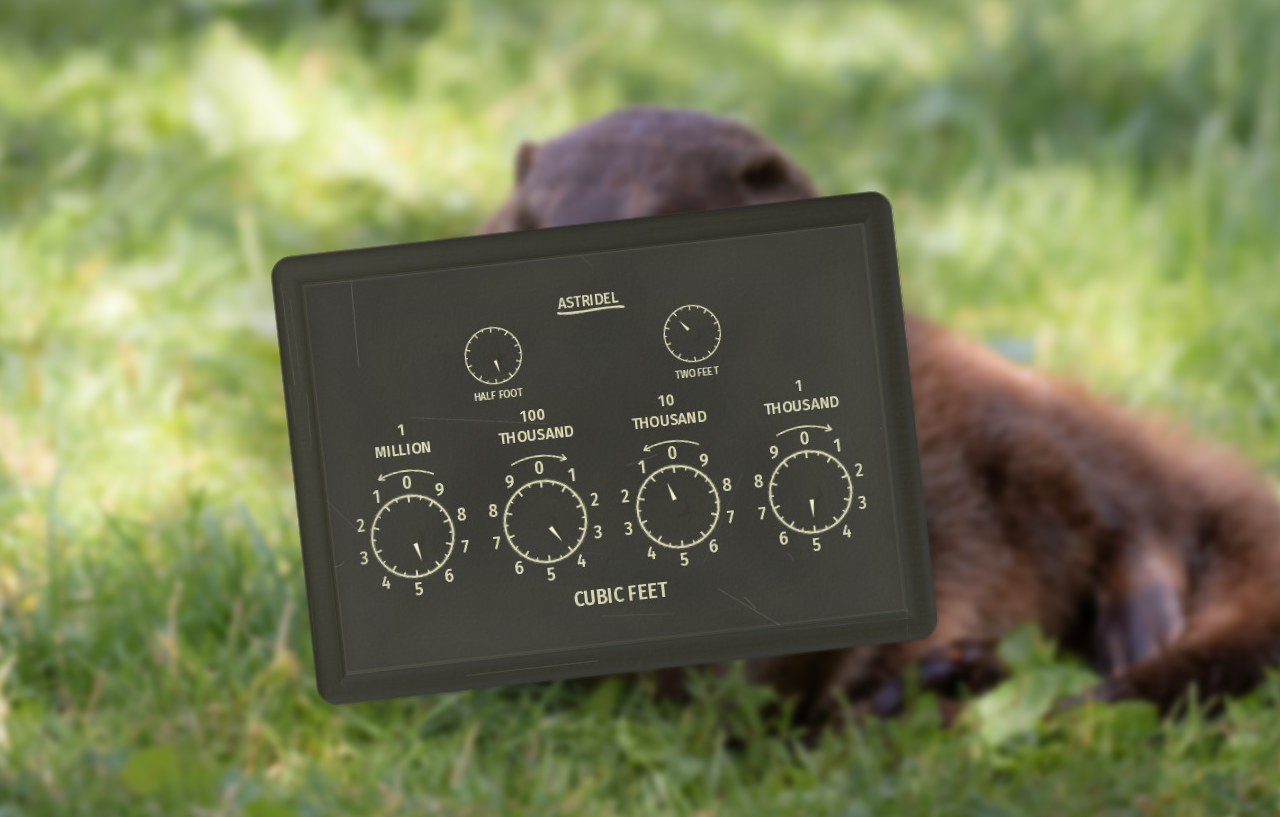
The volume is 540500 ft³
